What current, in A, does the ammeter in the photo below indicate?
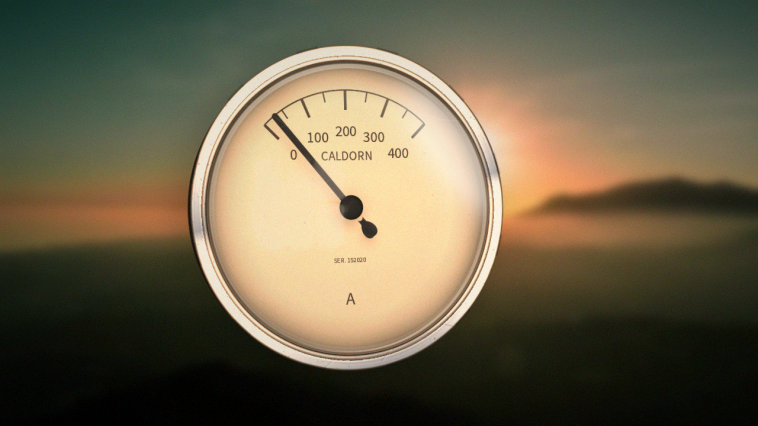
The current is 25 A
